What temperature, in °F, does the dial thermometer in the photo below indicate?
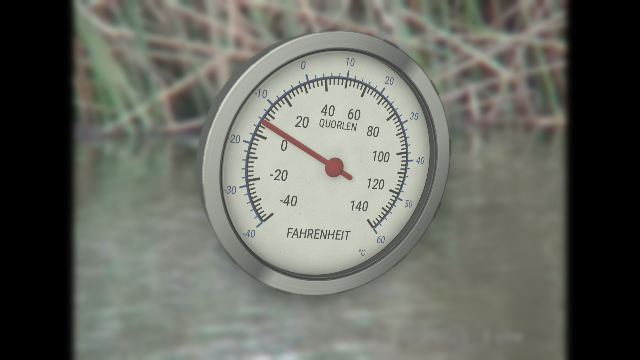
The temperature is 6 °F
